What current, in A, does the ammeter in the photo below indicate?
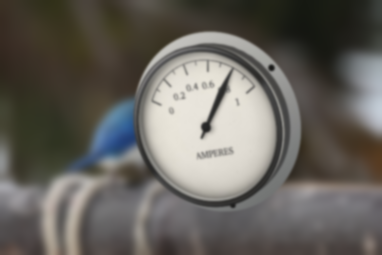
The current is 0.8 A
